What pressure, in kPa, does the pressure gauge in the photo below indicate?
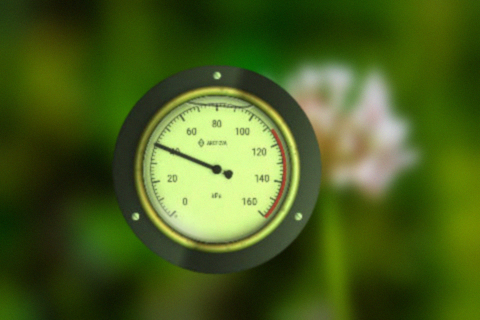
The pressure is 40 kPa
